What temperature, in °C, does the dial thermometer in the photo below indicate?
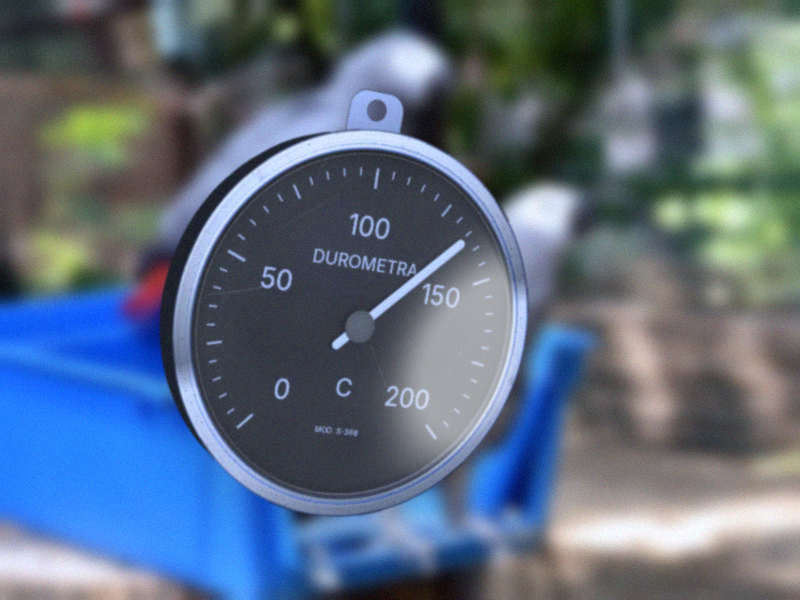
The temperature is 135 °C
